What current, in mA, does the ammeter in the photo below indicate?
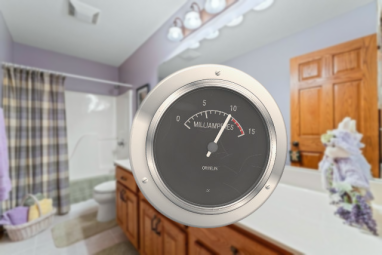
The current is 10 mA
